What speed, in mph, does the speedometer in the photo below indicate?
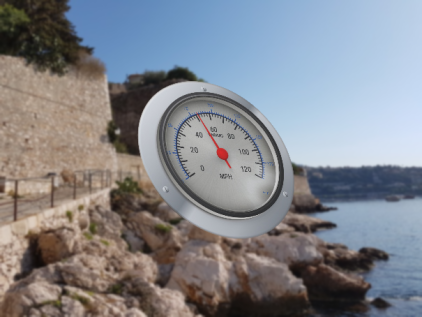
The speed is 50 mph
